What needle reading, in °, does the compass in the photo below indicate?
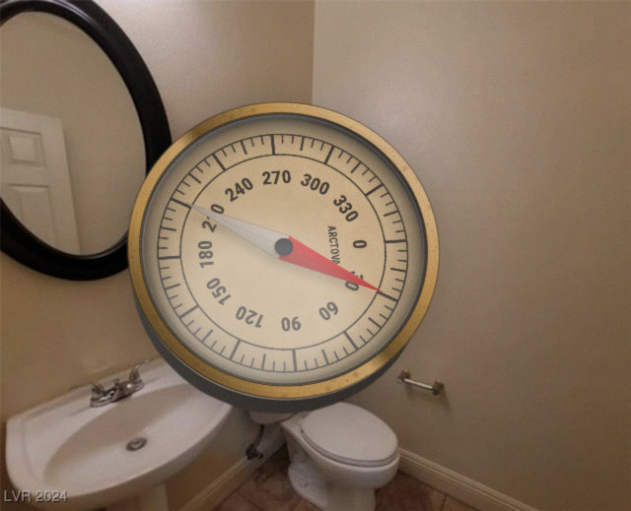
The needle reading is 30 °
